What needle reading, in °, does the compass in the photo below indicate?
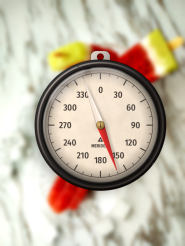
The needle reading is 160 °
